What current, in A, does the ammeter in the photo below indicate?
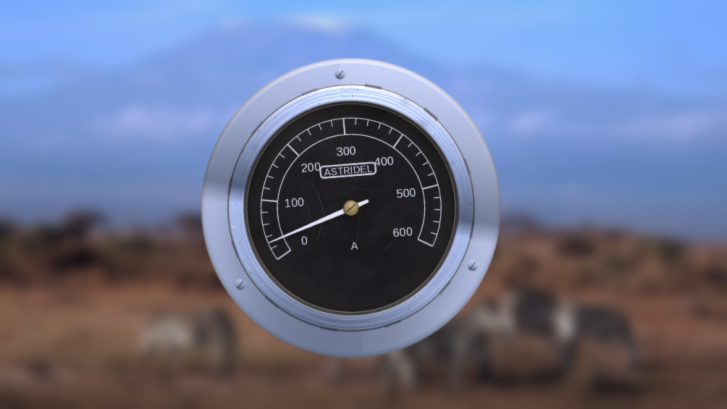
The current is 30 A
